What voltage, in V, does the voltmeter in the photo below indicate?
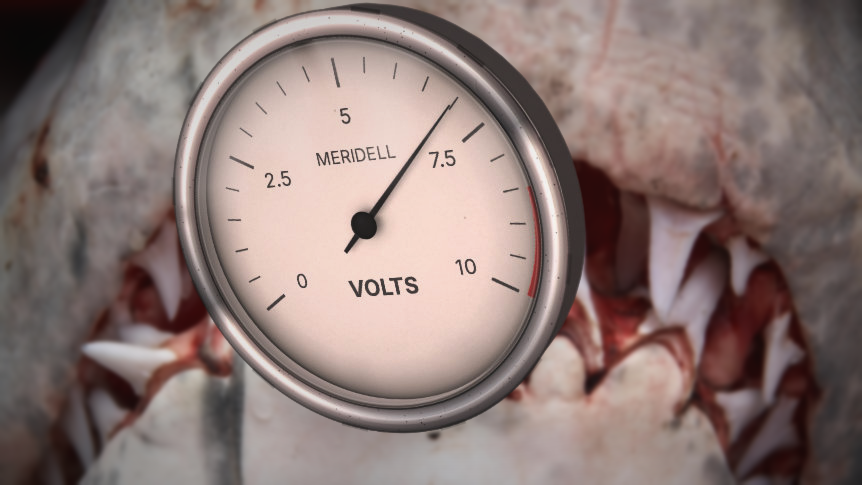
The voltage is 7 V
